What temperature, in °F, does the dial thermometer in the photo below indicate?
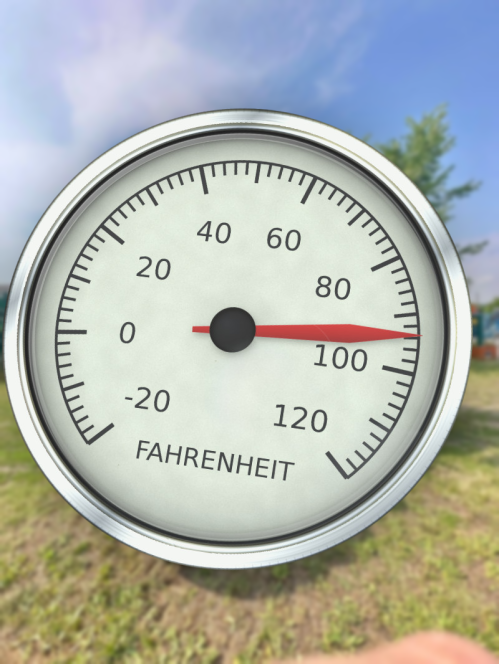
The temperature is 94 °F
